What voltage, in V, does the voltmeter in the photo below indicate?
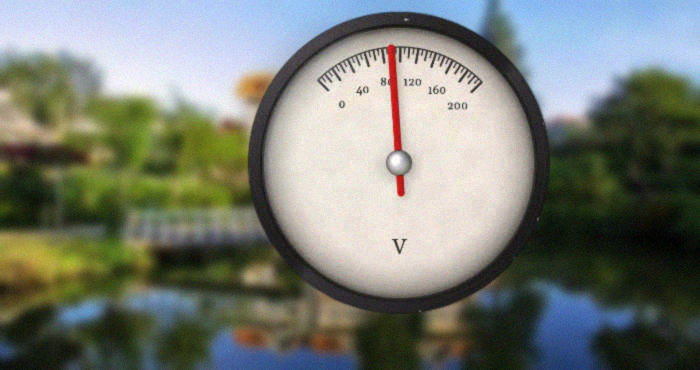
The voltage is 90 V
